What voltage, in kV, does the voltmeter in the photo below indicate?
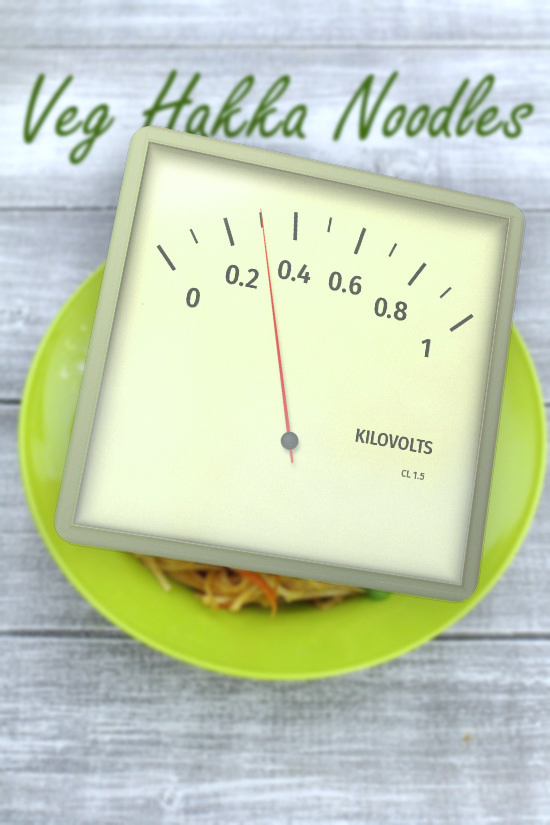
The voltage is 0.3 kV
